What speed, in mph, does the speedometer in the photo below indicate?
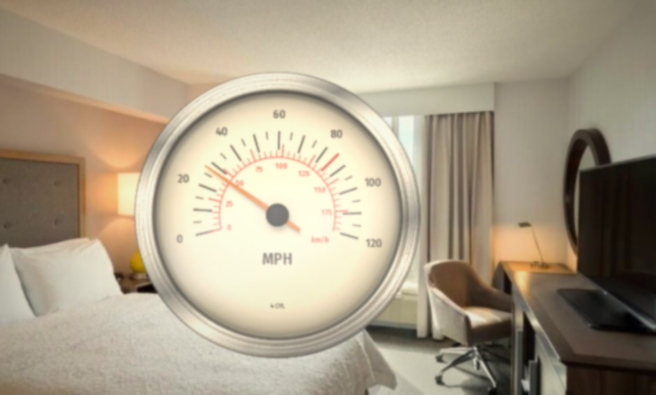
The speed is 27.5 mph
